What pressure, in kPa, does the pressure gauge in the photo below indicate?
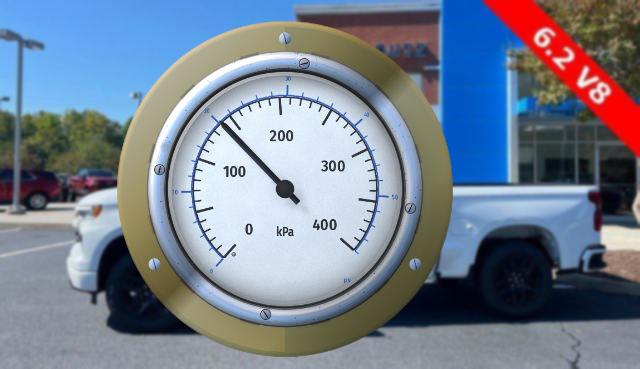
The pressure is 140 kPa
